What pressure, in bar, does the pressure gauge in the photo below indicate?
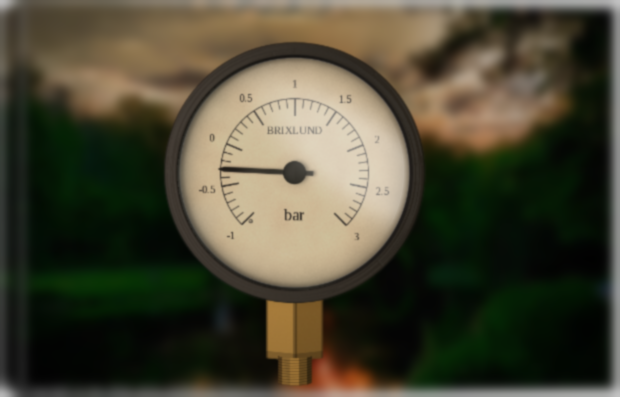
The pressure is -0.3 bar
